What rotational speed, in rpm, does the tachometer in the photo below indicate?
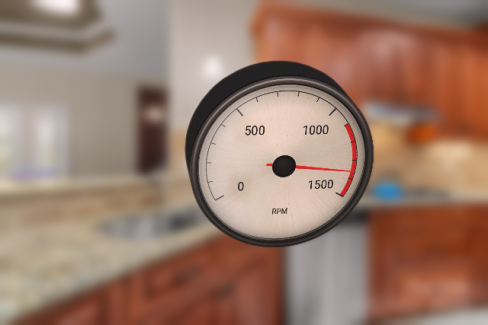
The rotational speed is 1350 rpm
